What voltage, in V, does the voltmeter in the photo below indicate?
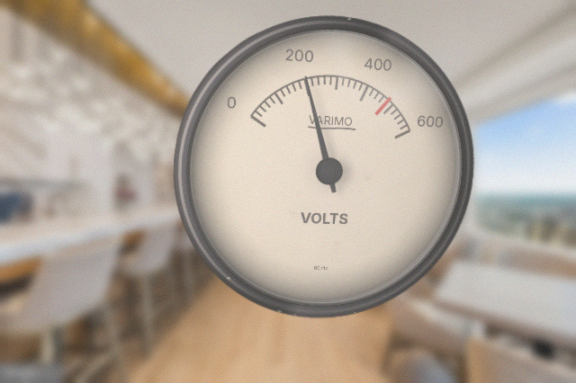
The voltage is 200 V
